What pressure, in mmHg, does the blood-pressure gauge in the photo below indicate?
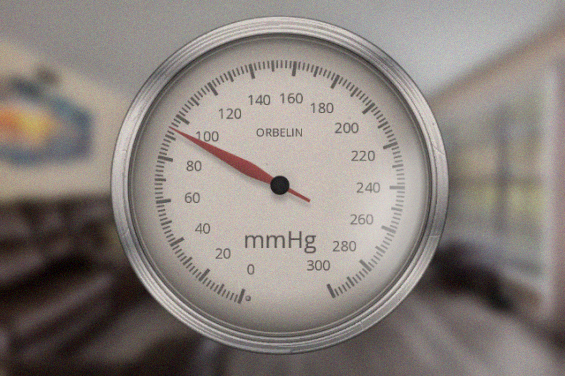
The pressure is 94 mmHg
